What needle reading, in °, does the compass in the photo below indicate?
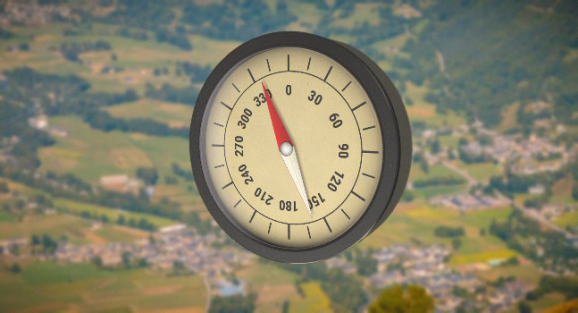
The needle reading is 337.5 °
